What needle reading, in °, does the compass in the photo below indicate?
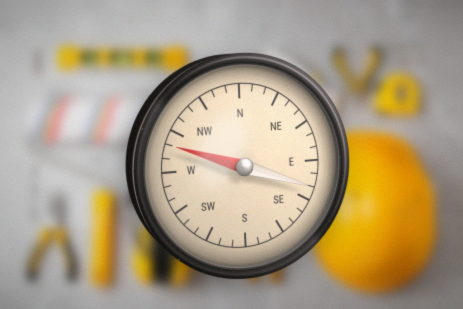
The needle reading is 290 °
